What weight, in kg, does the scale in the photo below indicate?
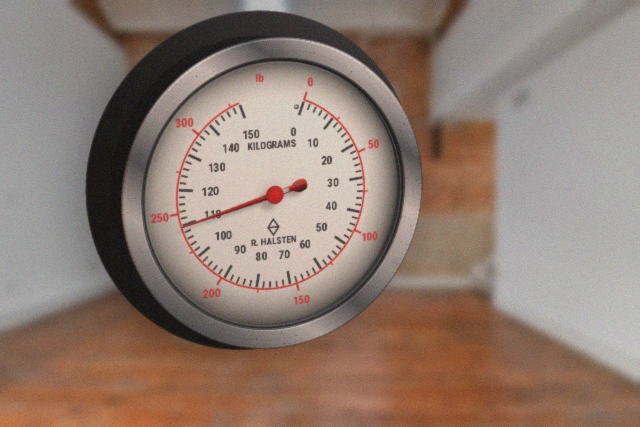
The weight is 110 kg
